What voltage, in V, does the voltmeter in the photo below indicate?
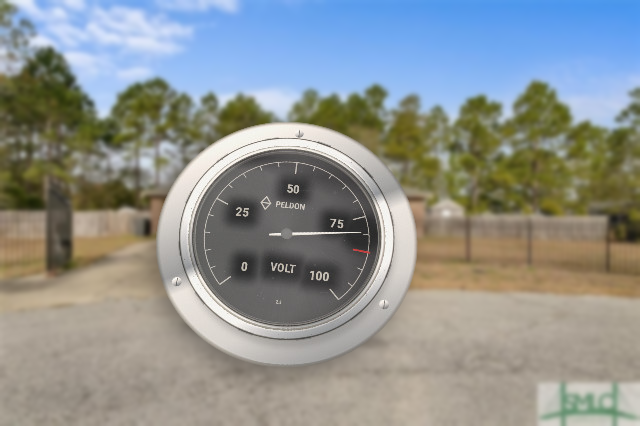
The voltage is 80 V
